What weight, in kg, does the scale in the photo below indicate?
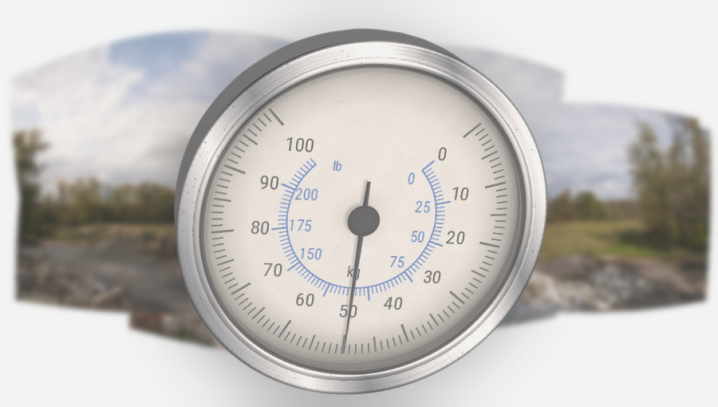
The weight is 50 kg
